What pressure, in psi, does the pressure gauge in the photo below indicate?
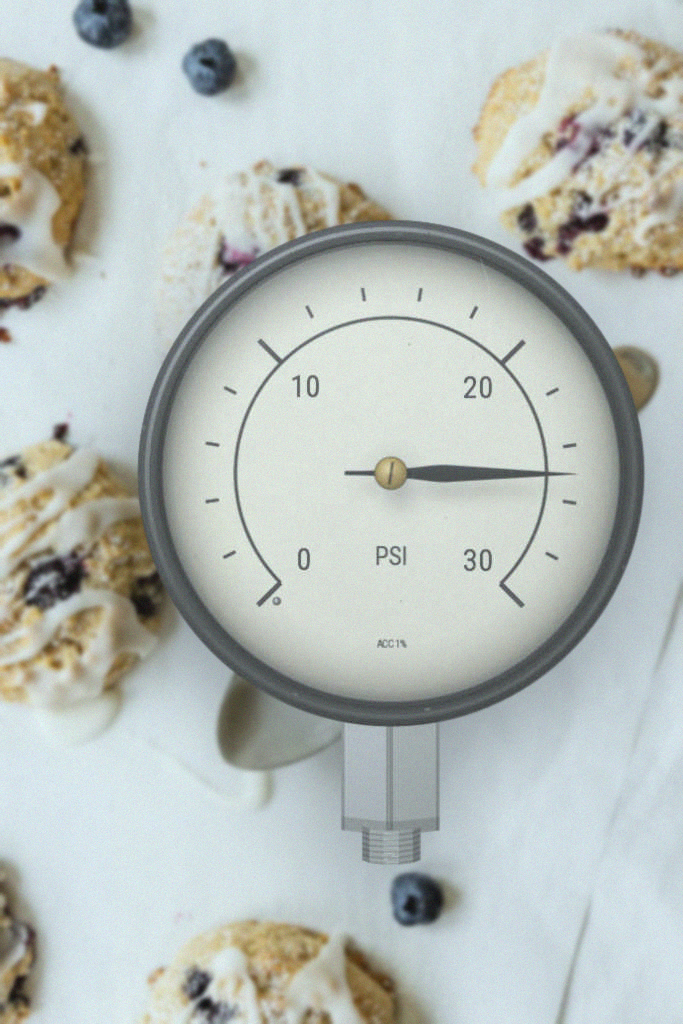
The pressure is 25 psi
